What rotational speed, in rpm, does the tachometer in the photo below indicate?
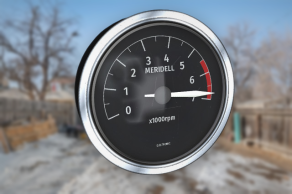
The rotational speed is 6750 rpm
